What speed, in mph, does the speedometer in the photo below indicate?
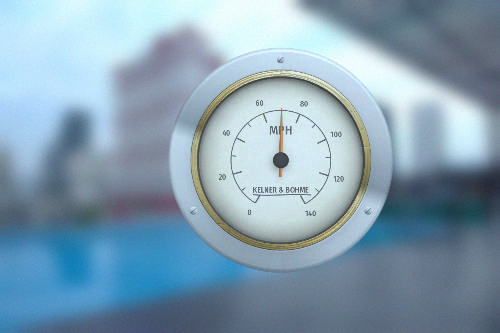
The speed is 70 mph
